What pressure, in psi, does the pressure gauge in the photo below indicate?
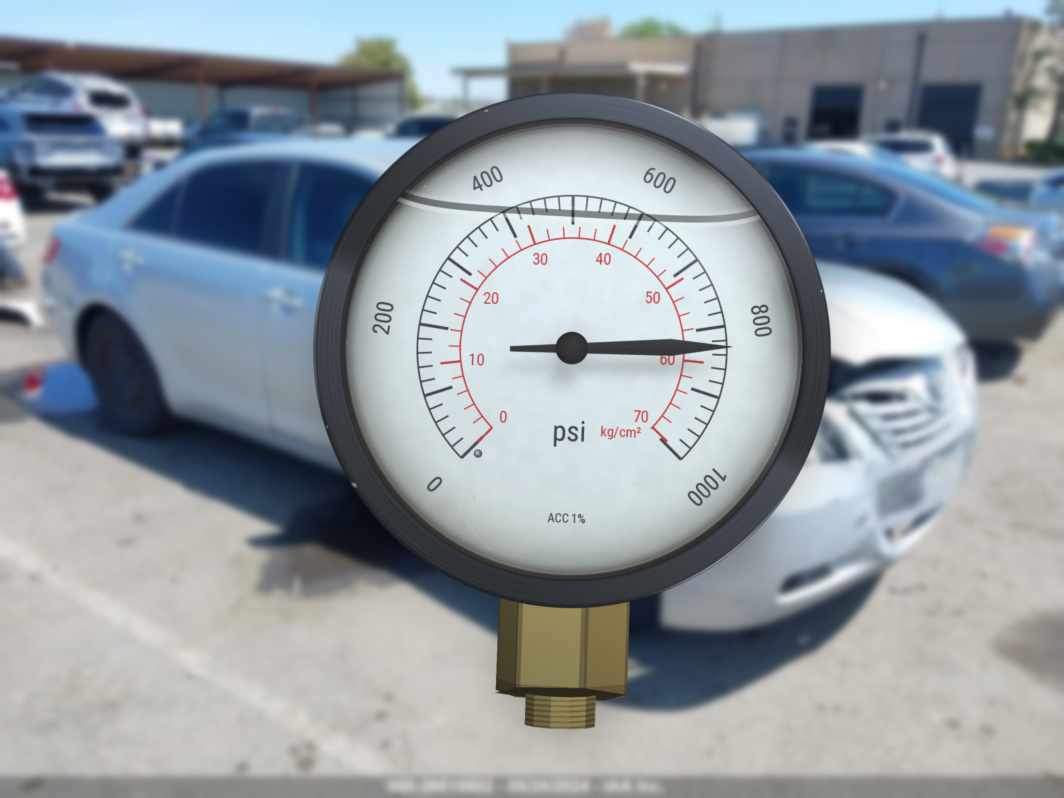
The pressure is 830 psi
